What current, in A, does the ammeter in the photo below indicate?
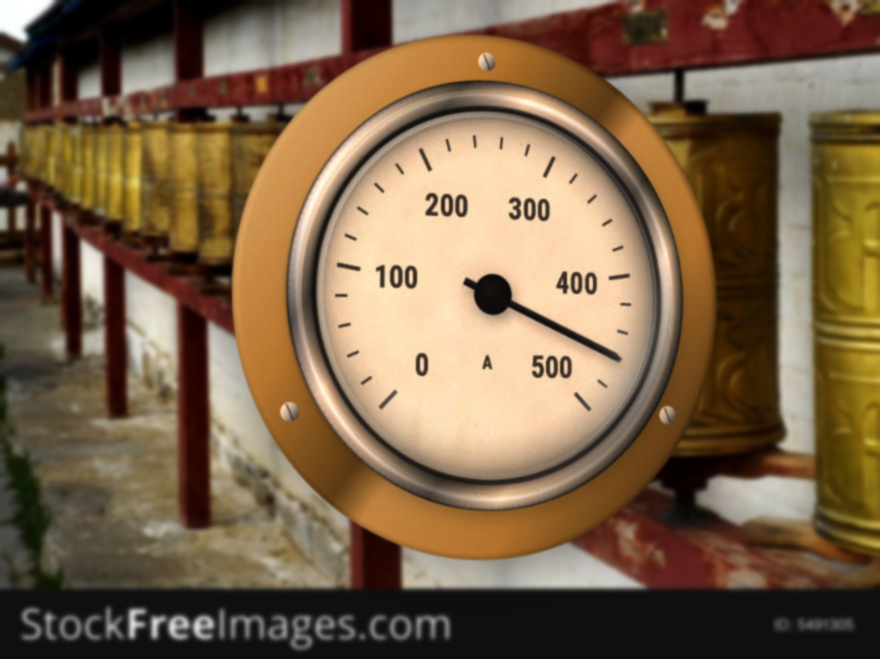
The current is 460 A
